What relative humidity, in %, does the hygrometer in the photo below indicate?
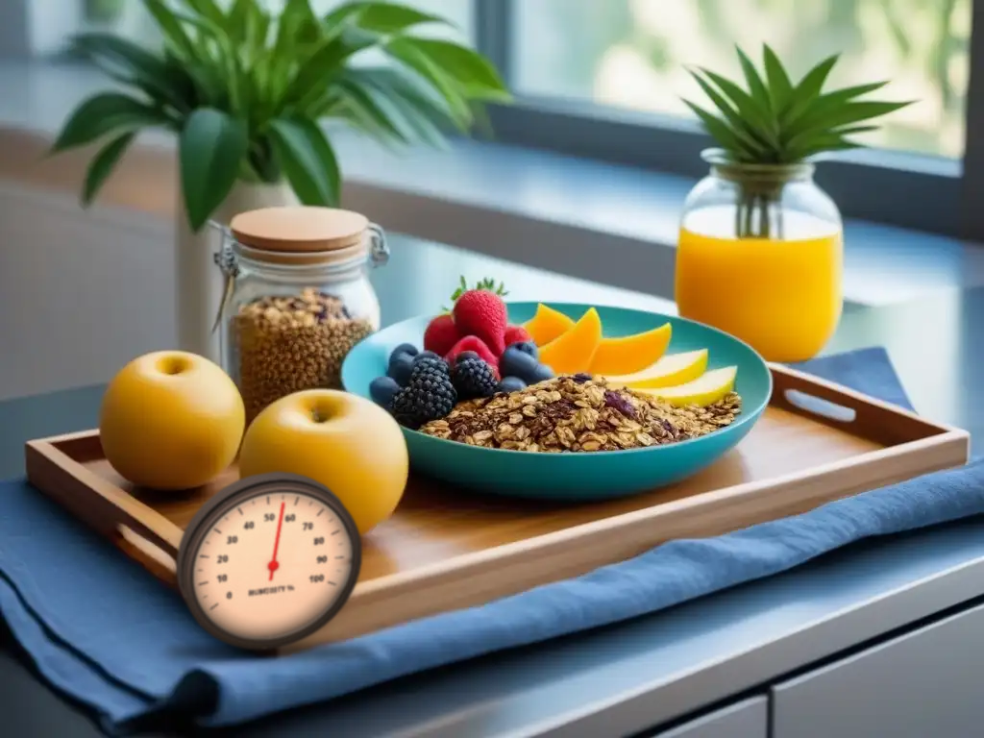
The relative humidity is 55 %
